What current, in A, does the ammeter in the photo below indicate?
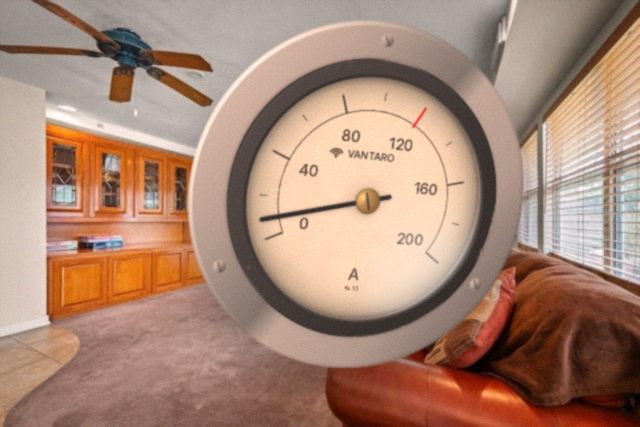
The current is 10 A
